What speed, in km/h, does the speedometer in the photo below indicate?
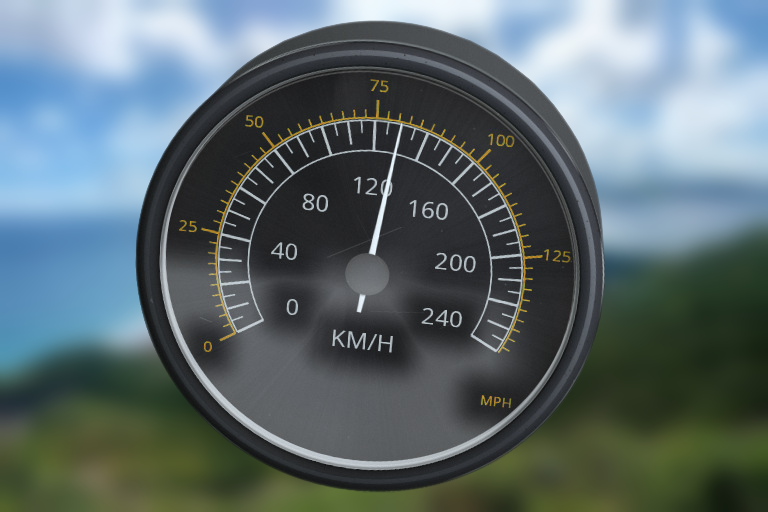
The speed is 130 km/h
